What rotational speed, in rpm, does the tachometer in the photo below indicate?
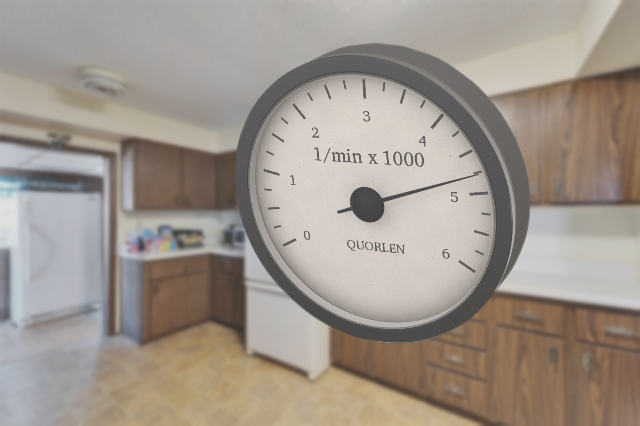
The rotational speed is 4750 rpm
